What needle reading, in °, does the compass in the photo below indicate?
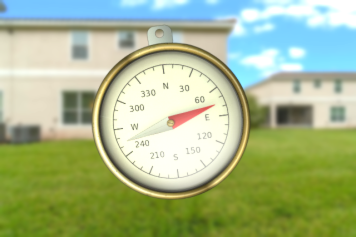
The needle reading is 75 °
